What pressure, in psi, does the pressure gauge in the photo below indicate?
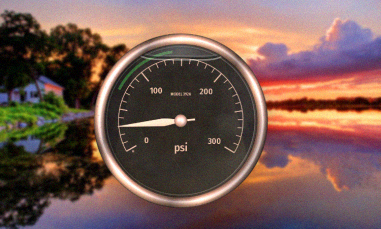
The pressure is 30 psi
